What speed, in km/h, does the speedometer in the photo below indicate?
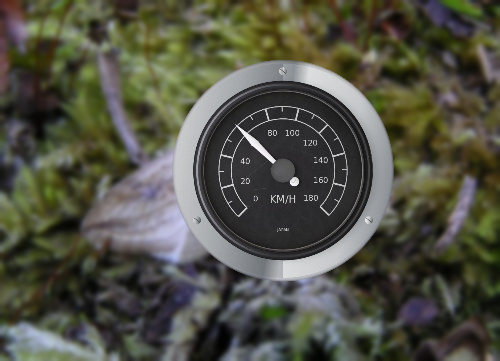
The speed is 60 km/h
